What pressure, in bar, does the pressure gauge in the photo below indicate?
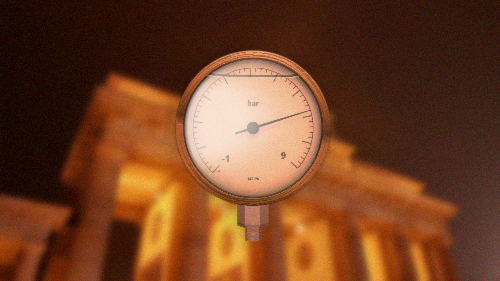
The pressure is 6.8 bar
